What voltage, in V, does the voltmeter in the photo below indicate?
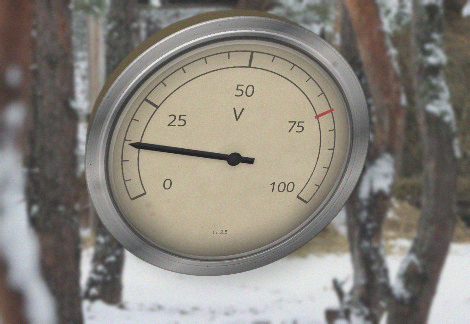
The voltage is 15 V
